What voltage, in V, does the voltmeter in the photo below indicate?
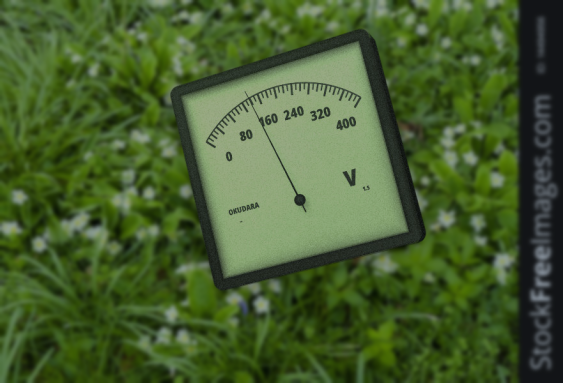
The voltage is 140 V
